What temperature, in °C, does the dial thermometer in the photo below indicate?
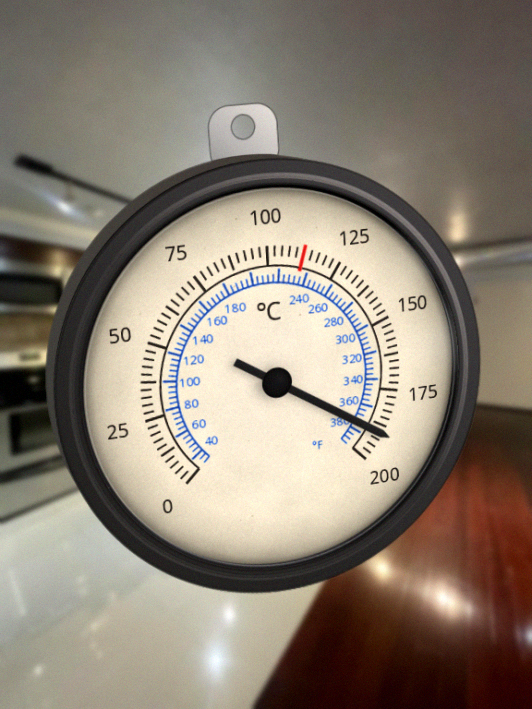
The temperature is 190 °C
